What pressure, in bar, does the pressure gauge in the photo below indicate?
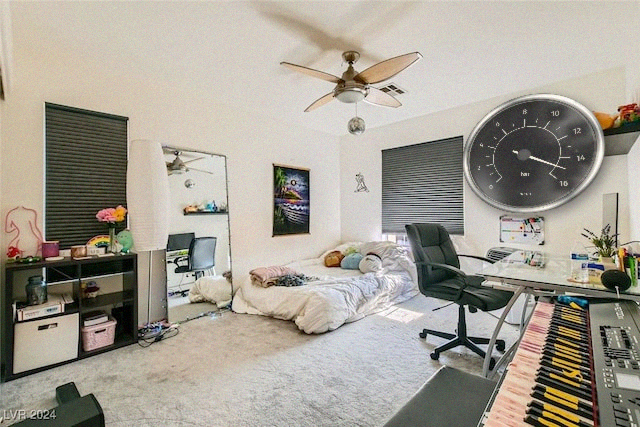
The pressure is 15 bar
